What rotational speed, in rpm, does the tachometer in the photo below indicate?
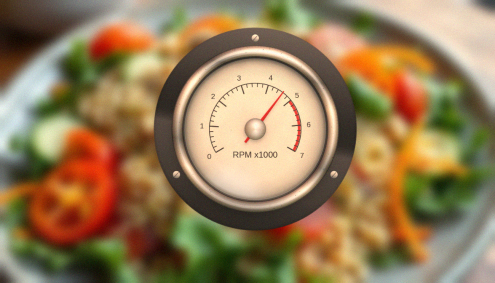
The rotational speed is 4600 rpm
